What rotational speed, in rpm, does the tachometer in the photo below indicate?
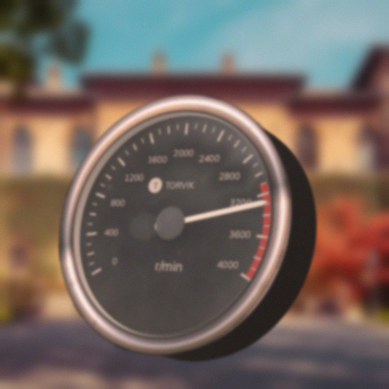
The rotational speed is 3300 rpm
